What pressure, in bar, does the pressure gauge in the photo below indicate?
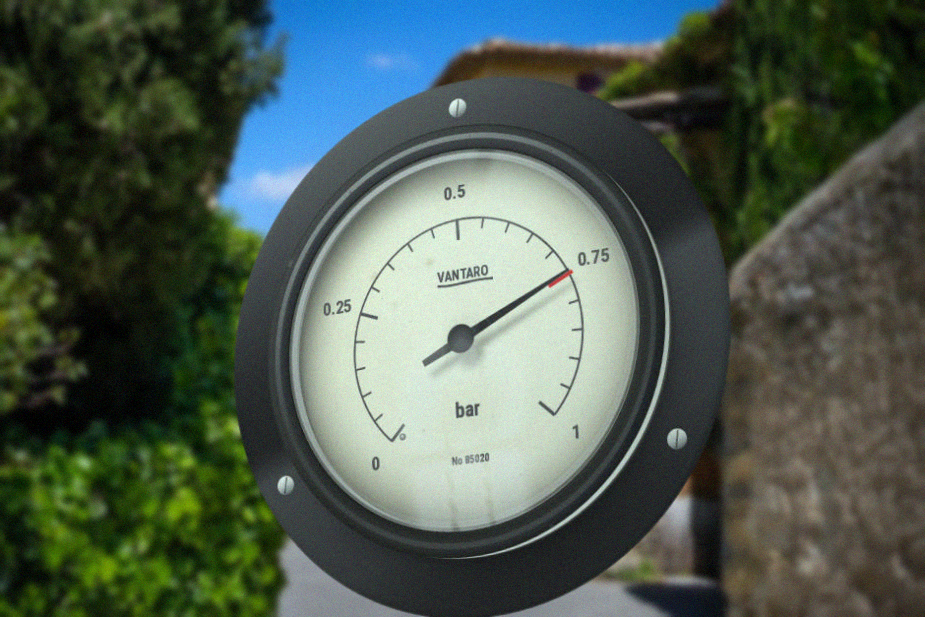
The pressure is 0.75 bar
